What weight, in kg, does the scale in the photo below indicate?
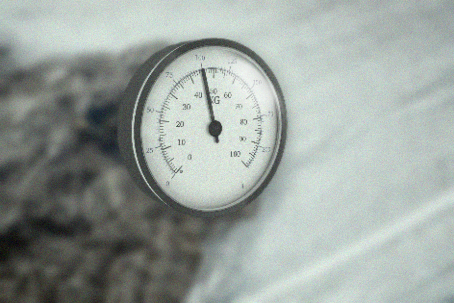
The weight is 45 kg
